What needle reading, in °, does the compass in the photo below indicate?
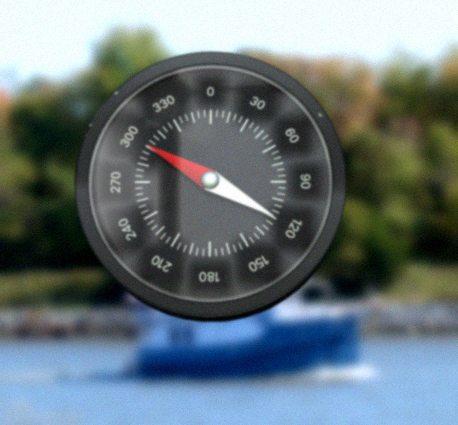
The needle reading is 300 °
